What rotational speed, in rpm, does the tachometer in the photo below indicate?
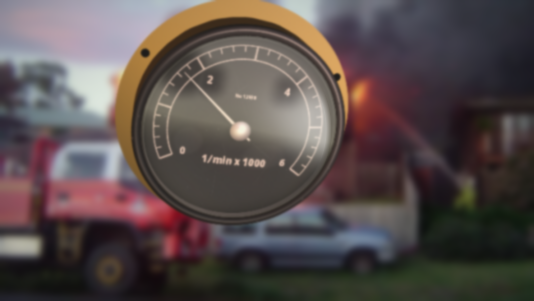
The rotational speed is 1700 rpm
